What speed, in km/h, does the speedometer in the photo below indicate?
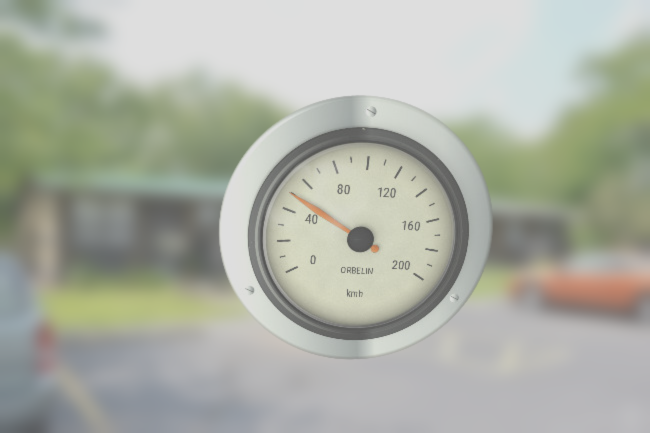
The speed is 50 km/h
